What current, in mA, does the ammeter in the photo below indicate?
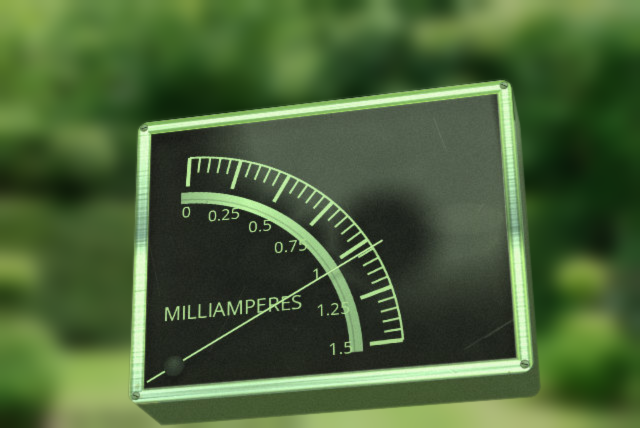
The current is 1.05 mA
